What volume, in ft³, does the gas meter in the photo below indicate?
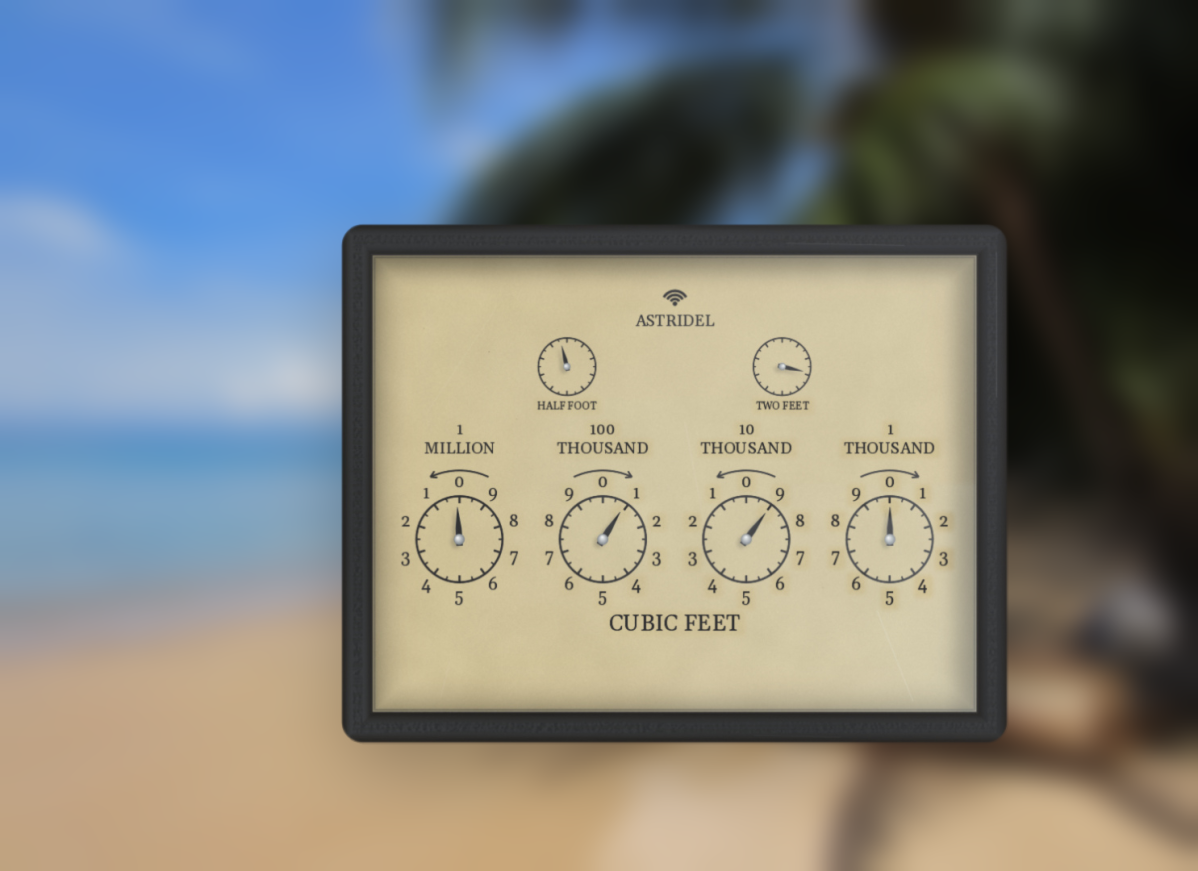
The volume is 9000 ft³
